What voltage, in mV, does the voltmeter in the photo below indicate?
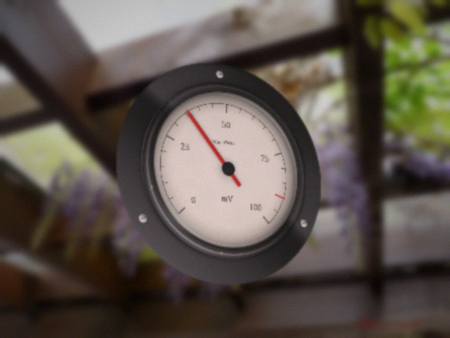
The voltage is 35 mV
